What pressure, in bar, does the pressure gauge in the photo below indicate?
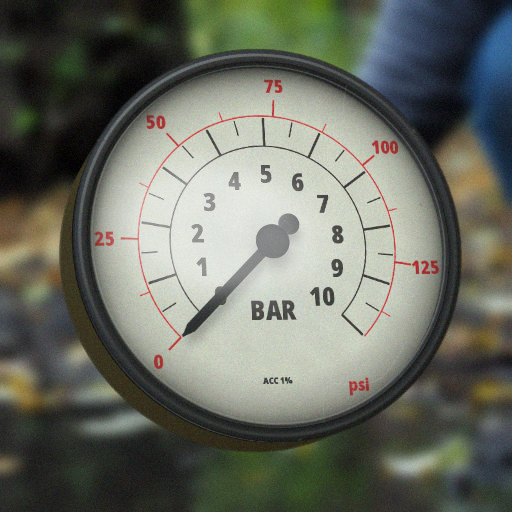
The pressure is 0 bar
